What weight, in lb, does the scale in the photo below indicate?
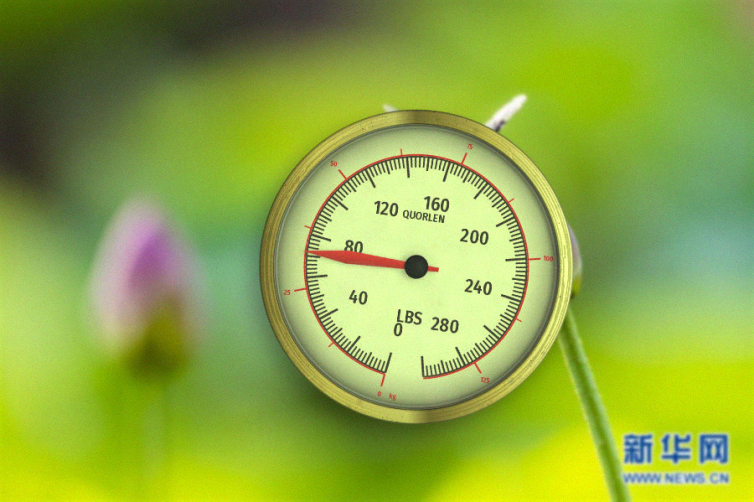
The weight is 72 lb
